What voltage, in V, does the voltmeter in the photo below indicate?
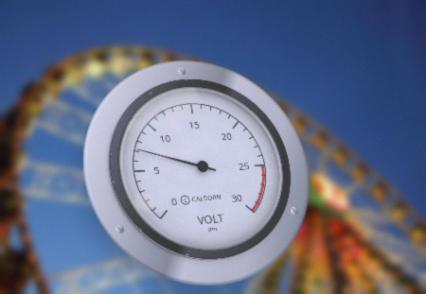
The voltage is 7 V
